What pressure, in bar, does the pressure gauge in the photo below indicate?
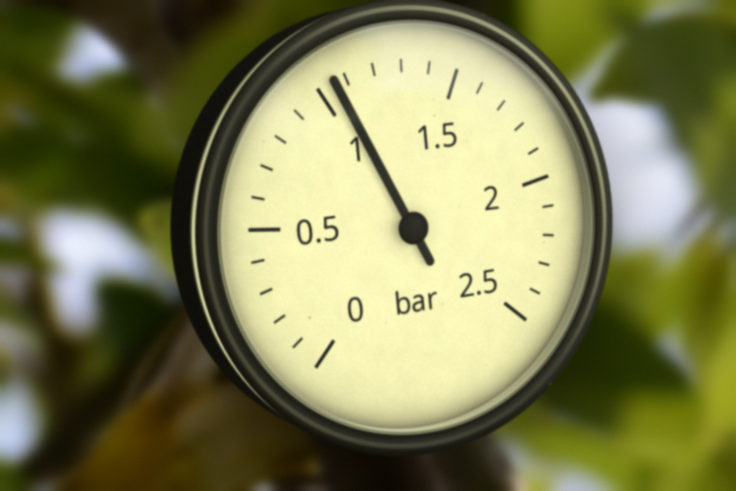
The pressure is 1.05 bar
